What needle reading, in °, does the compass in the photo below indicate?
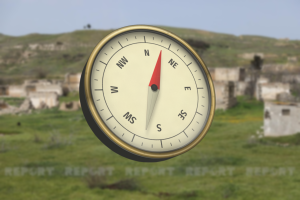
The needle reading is 20 °
